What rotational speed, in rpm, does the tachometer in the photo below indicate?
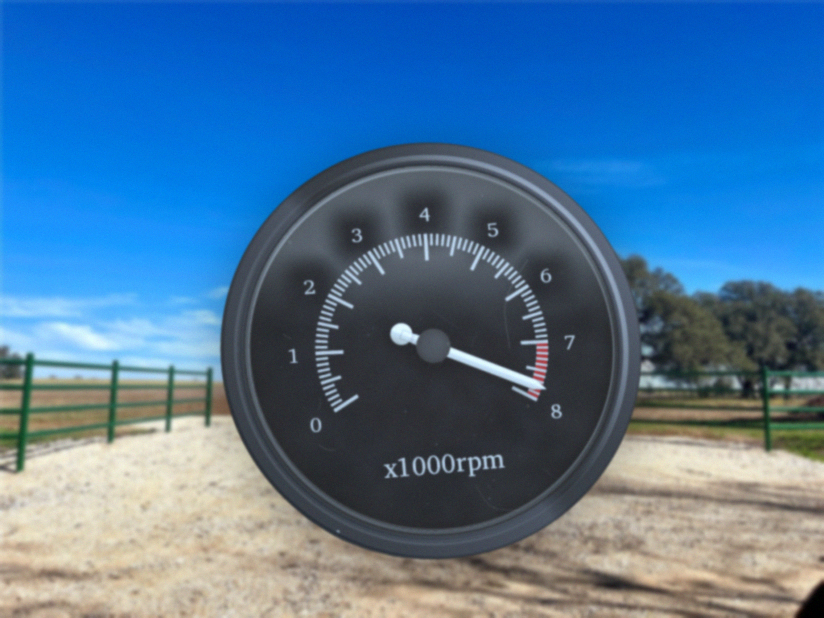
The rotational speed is 7800 rpm
